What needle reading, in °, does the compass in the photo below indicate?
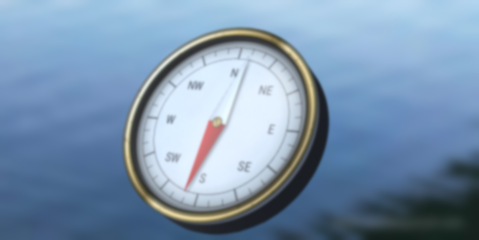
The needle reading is 190 °
